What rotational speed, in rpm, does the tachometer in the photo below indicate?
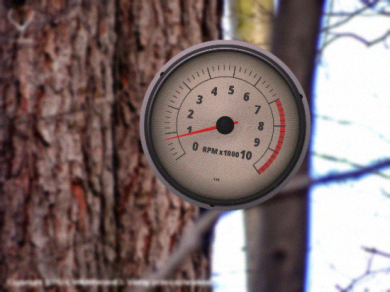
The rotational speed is 800 rpm
